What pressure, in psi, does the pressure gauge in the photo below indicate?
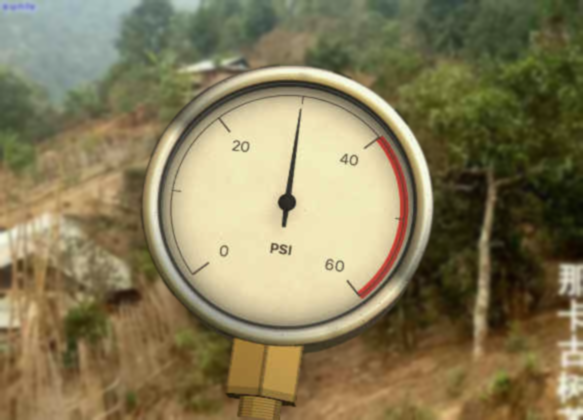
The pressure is 30 psi
